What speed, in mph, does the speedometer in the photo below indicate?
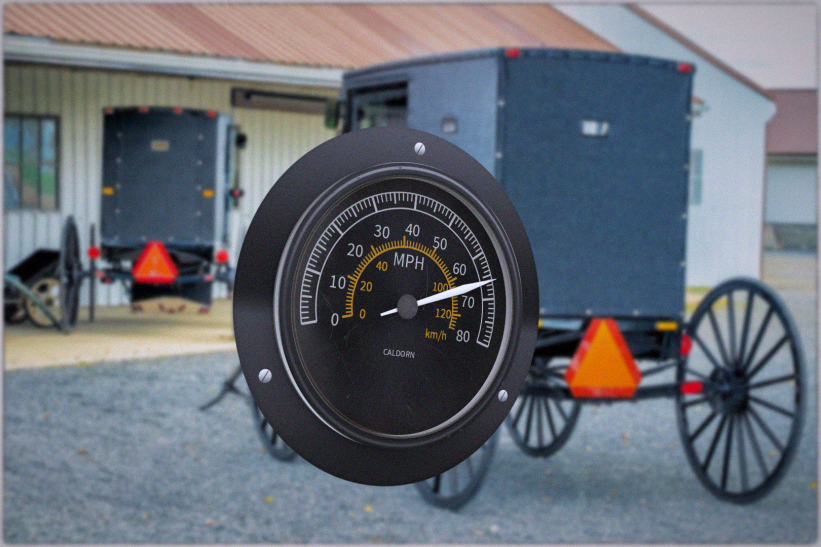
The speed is 66 mph
